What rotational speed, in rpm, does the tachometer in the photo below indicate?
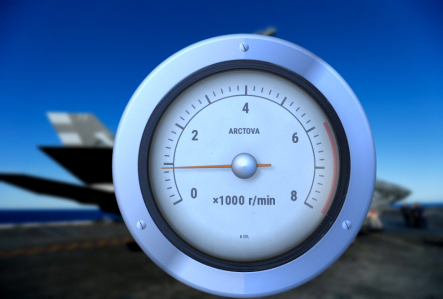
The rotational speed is 900 rpm
